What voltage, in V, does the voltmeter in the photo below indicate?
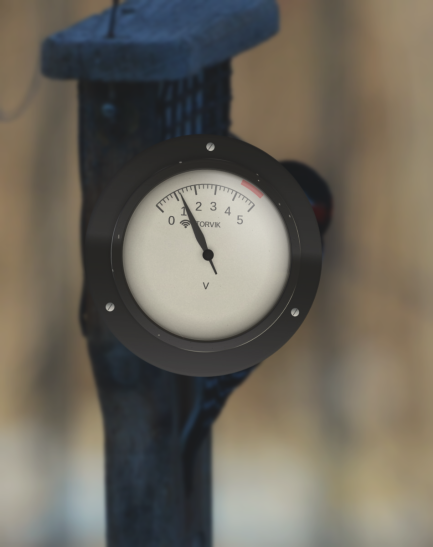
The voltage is 1.2 V
